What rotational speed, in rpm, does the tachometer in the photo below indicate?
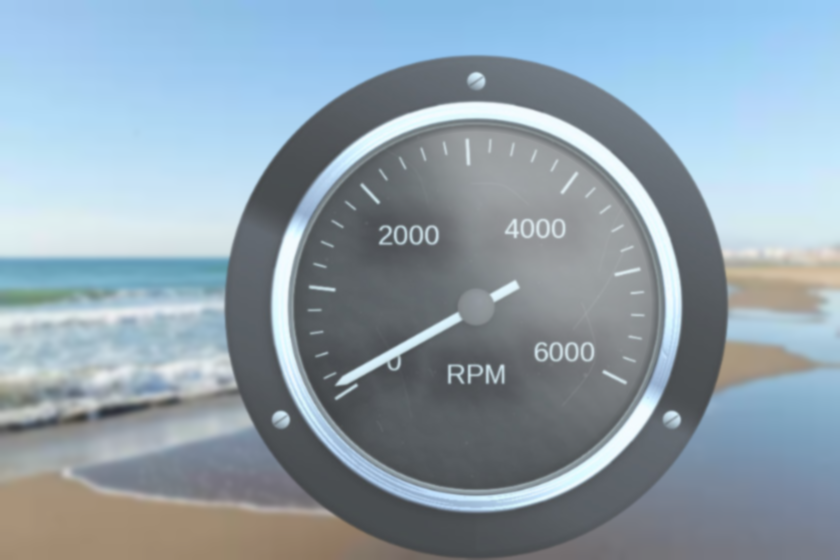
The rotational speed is 100 rpm
